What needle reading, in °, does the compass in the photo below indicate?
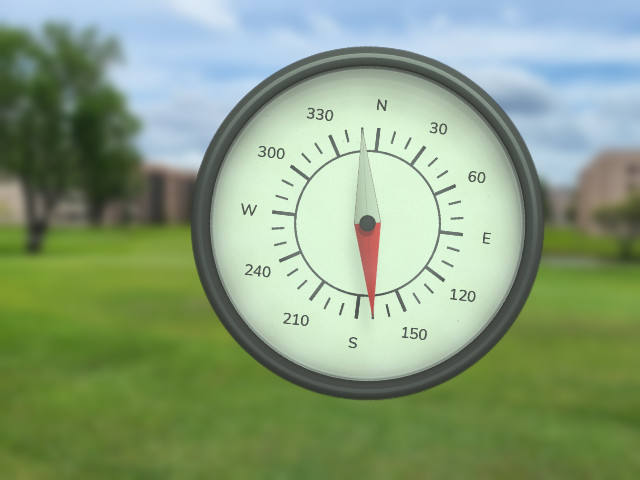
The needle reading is 170 °
